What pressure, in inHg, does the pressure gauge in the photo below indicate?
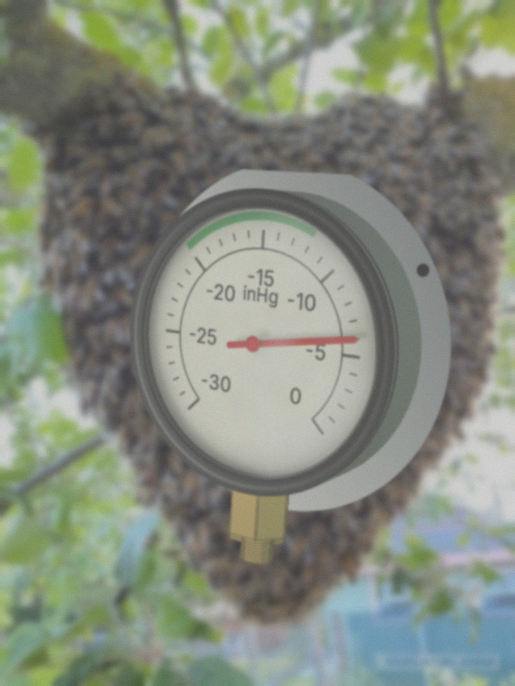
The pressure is -6 inHg
